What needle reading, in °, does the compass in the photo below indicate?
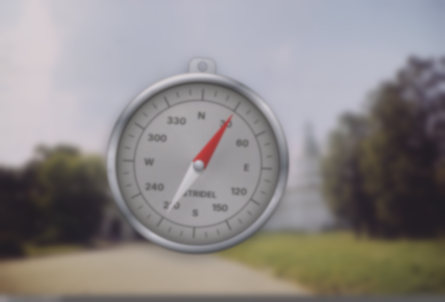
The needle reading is 30 °
